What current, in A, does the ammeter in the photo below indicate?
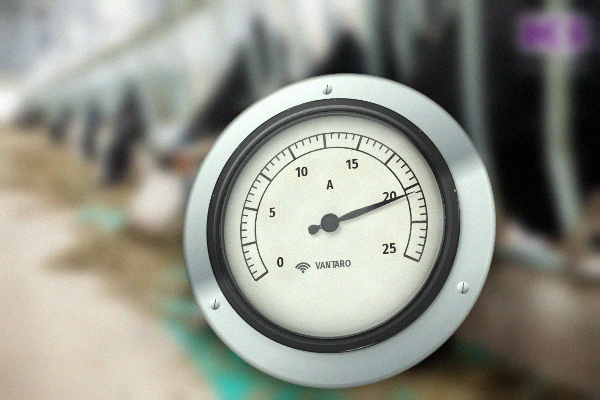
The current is 20.5 A
